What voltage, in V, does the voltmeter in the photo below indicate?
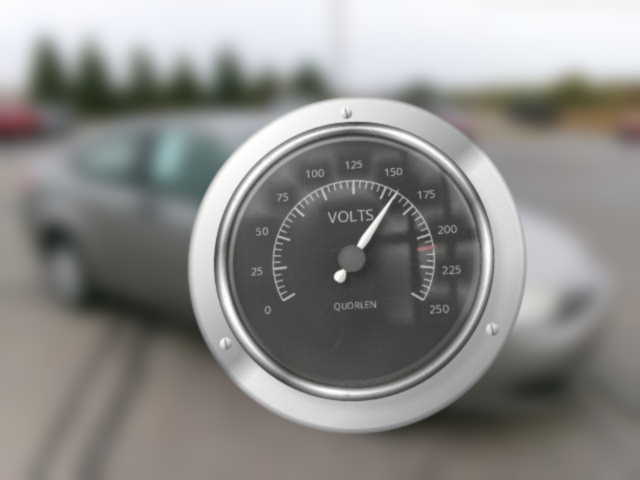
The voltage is 160 V
